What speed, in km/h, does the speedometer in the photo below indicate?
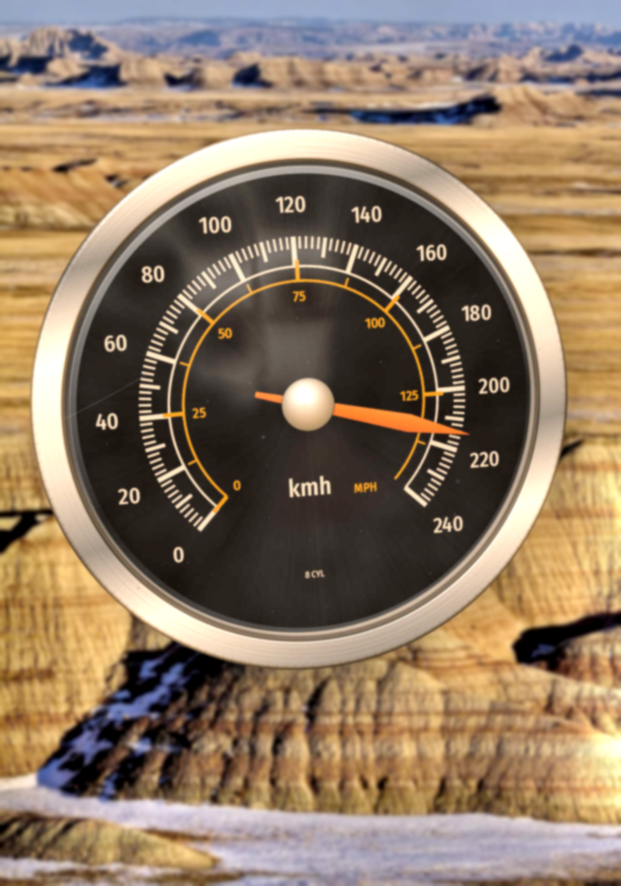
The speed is 214 km/h
